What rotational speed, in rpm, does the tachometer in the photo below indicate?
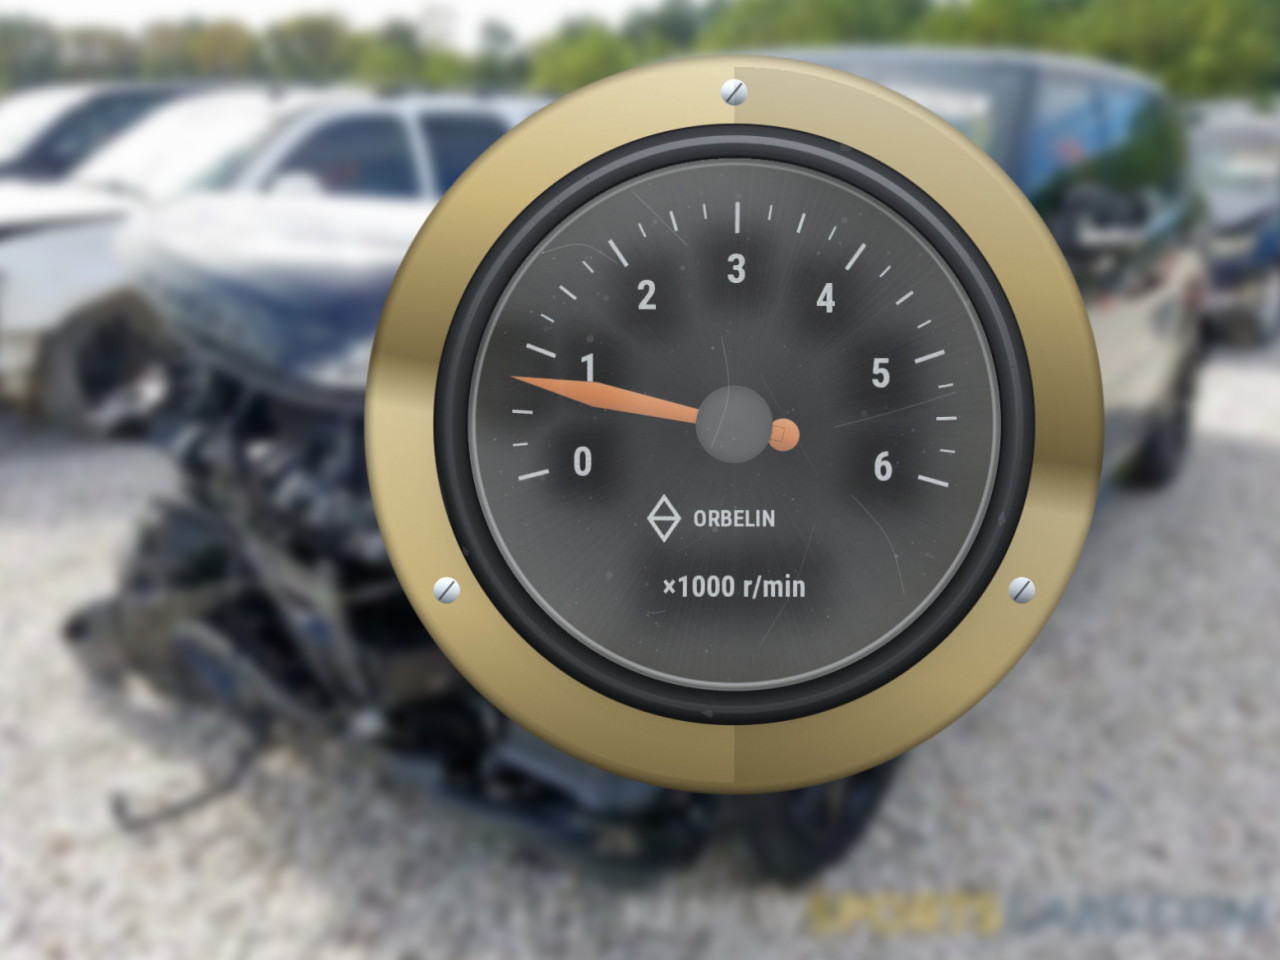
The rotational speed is 750 rpm
